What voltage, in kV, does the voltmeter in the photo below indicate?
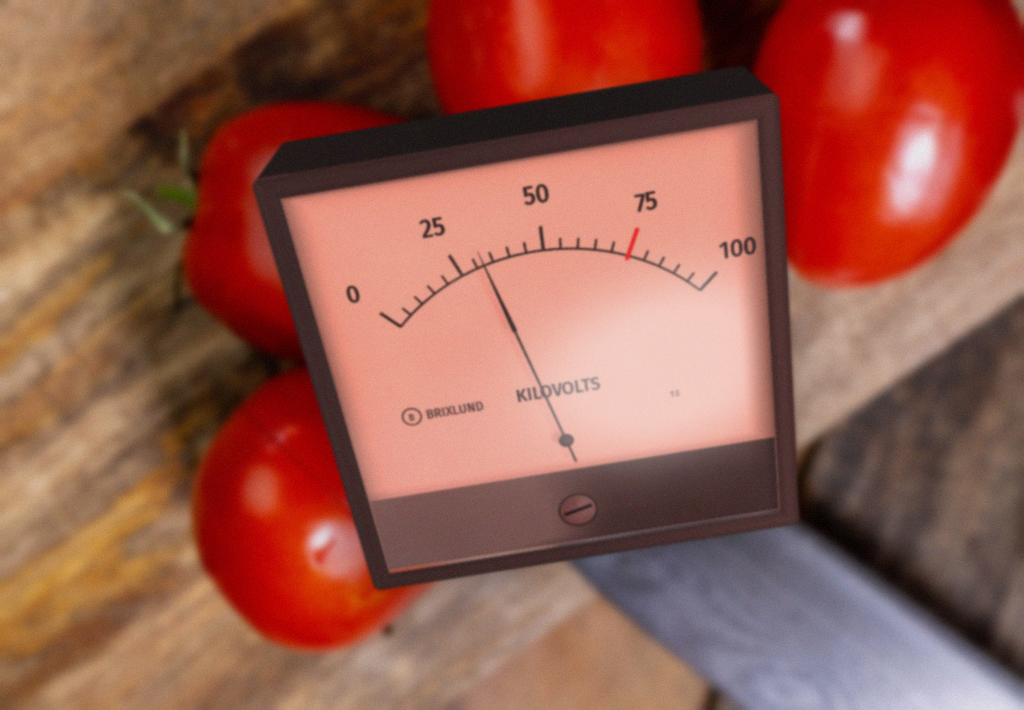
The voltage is 32.5 kV
